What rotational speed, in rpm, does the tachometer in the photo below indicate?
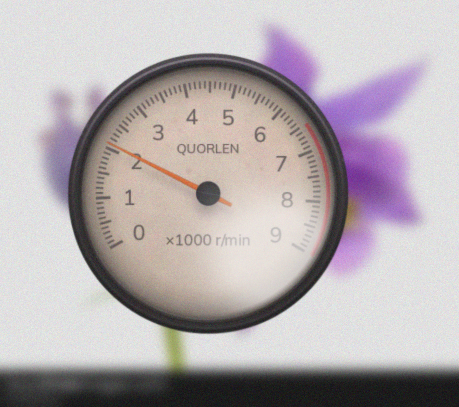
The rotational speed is 2100 rpm
